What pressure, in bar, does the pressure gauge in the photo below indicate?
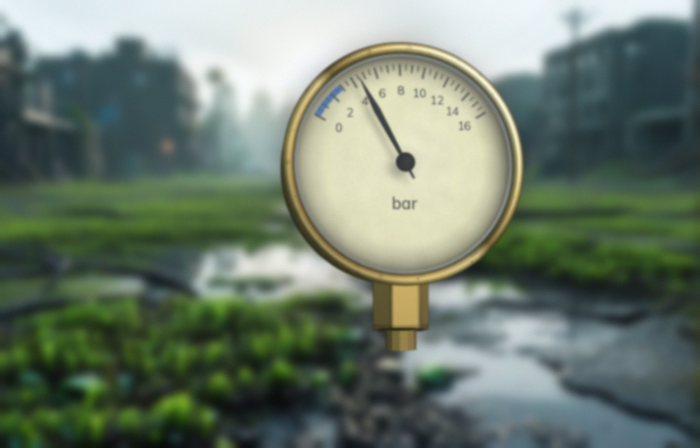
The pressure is 4.5 bar
